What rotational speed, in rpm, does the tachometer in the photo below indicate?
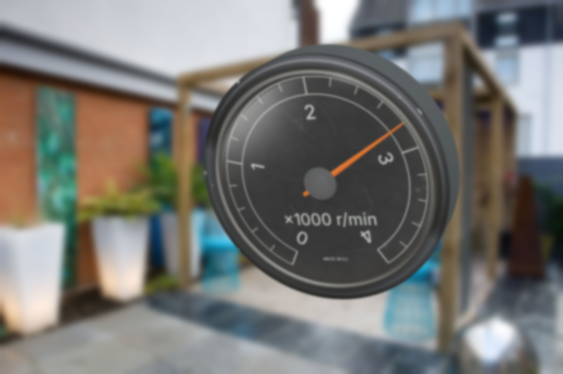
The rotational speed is 2800 rpm
